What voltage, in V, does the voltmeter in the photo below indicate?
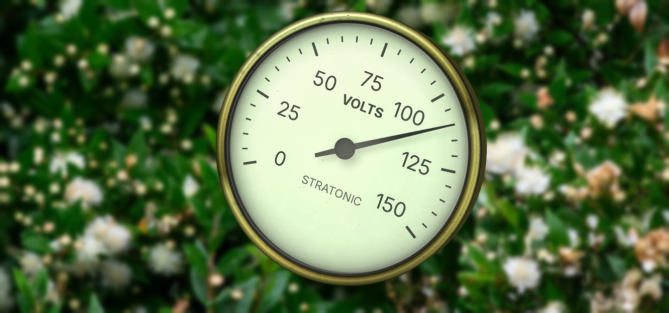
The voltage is 110 V
